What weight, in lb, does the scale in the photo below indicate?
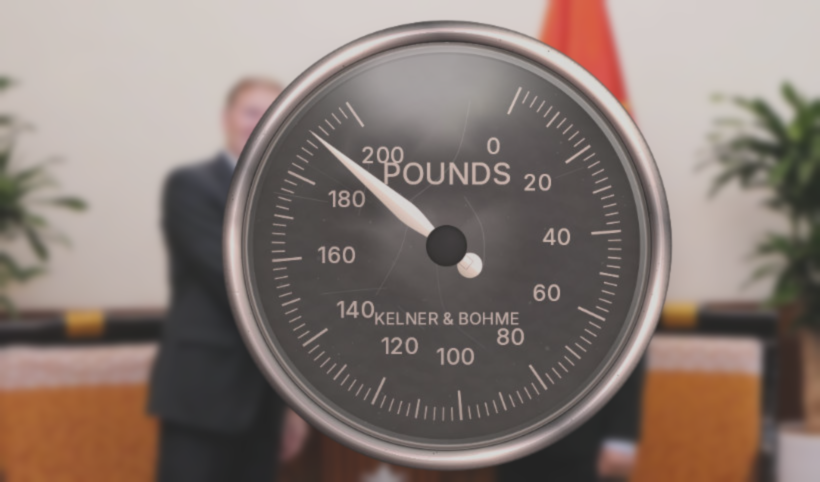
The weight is 190 lb
